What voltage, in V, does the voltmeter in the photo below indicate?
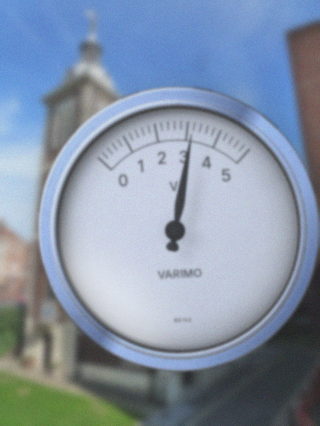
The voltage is 3.2 V
